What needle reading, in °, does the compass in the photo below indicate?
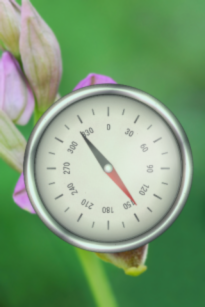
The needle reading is 142.5 °
